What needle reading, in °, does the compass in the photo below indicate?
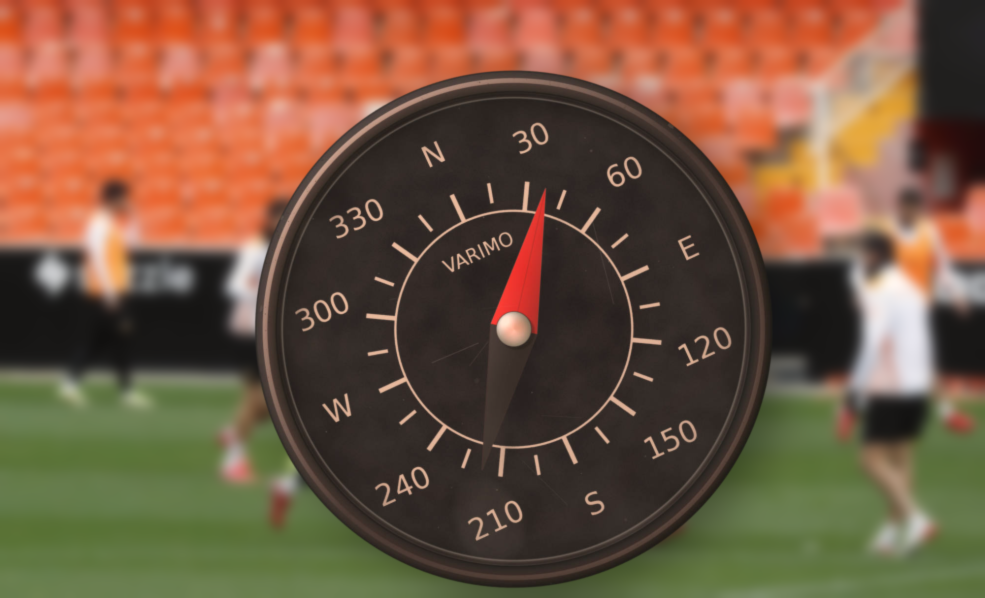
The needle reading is 37.5 °
